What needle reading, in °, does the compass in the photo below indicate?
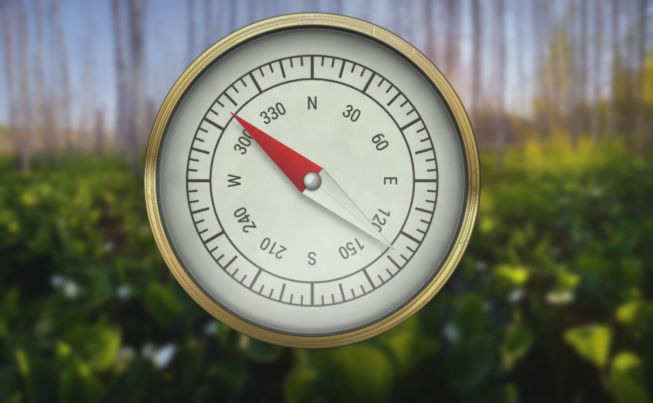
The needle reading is 310 °
